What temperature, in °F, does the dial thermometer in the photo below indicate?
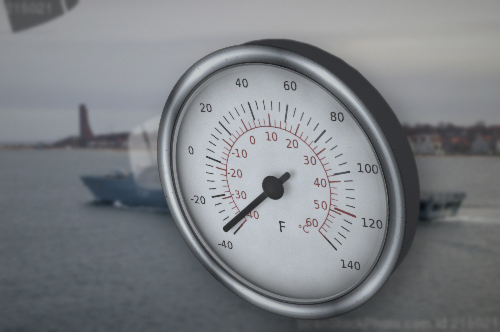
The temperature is -36 °F
